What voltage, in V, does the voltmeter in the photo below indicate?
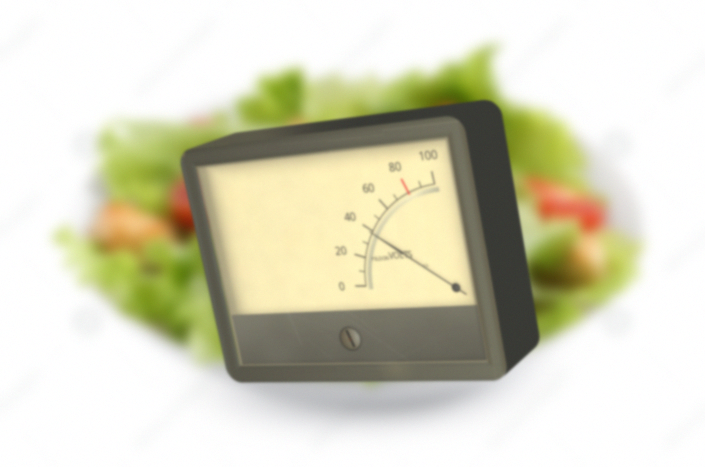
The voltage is 40 V
